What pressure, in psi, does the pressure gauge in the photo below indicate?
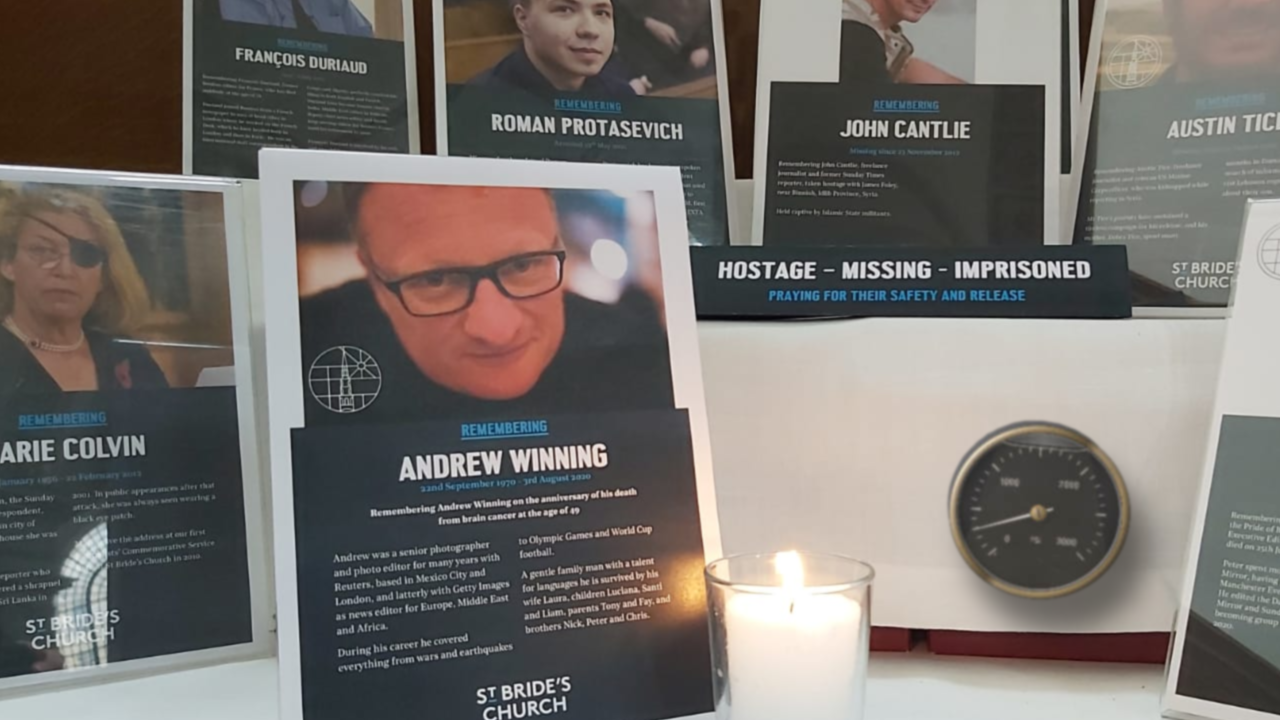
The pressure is 300 psi
